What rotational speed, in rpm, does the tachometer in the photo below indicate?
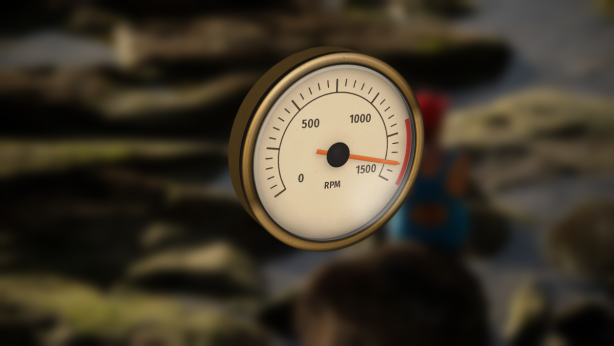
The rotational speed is 1400 rpm
